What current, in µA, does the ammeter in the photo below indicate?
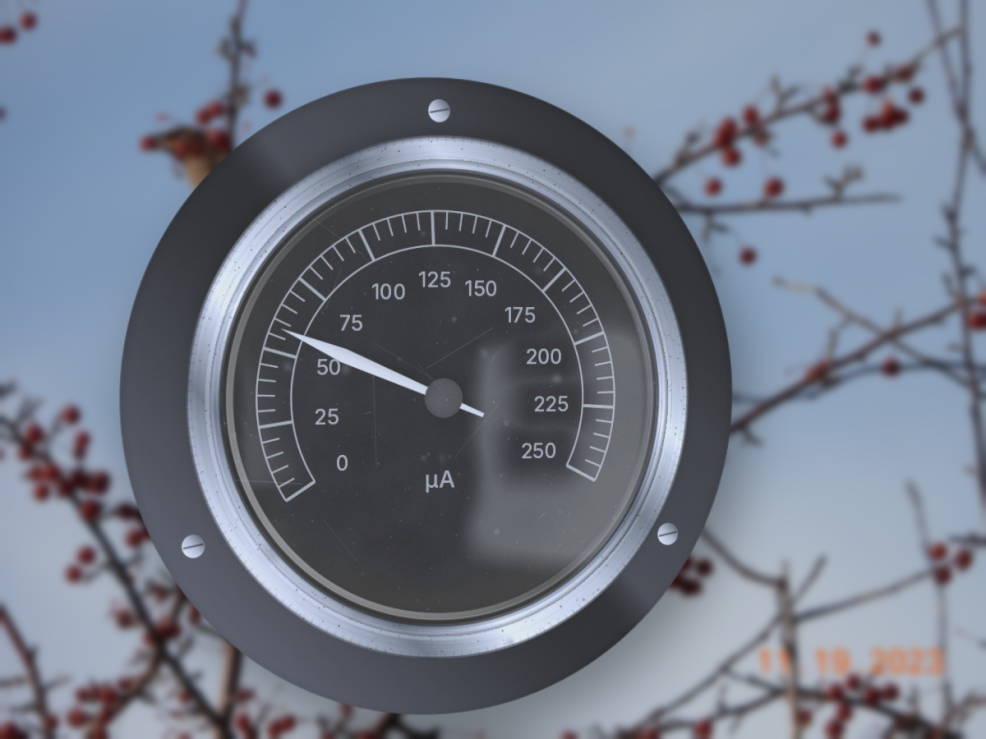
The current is 57.5 µA
